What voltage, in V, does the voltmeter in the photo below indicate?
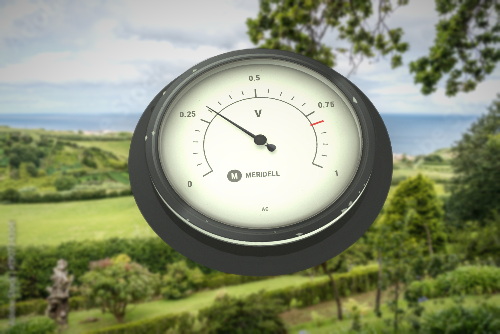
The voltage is 0.3 V
